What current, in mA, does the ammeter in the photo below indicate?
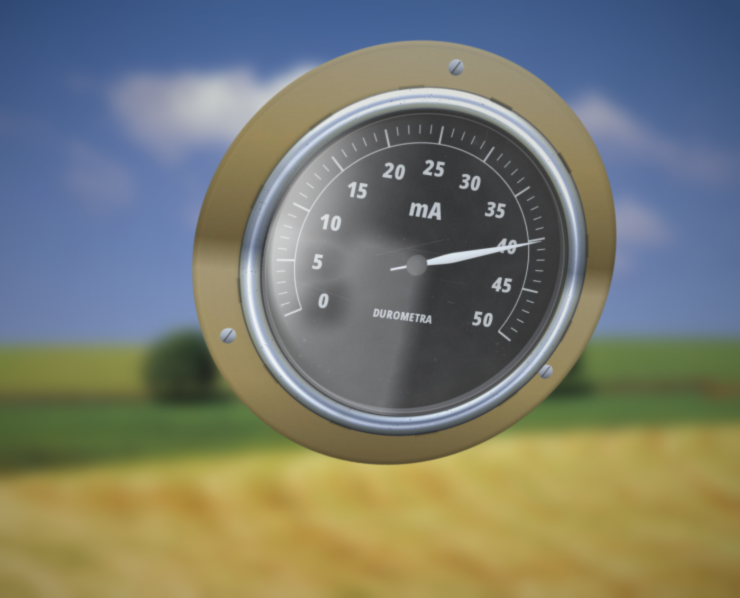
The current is 40 mA
